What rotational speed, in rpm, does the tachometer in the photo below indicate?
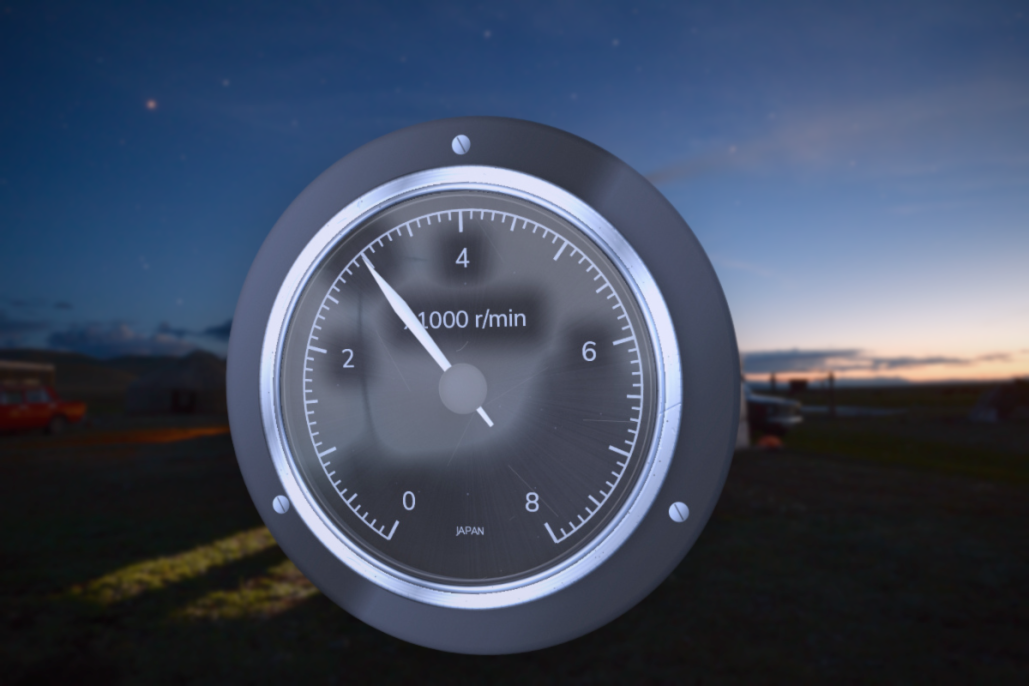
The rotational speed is 3000 rpm
